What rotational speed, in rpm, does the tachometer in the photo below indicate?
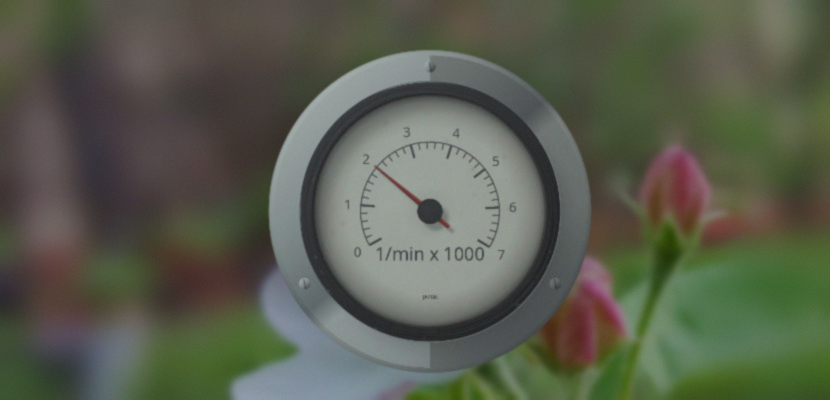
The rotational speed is 2000 rpm
